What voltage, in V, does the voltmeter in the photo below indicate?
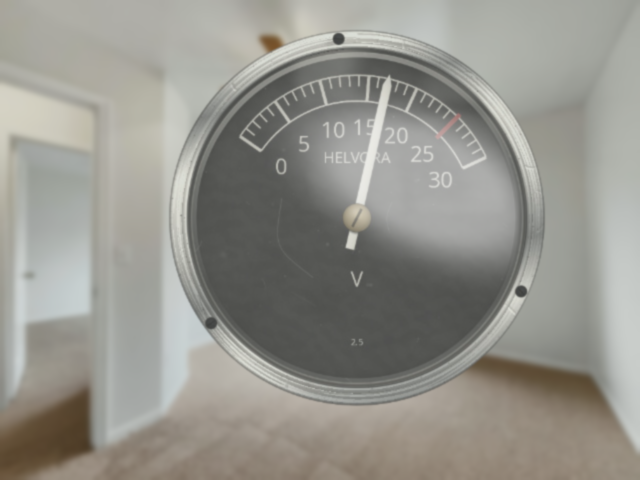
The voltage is 17 V
